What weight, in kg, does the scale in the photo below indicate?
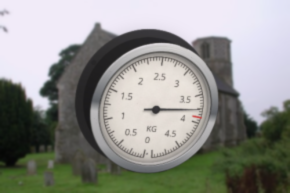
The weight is 3.75 kg
